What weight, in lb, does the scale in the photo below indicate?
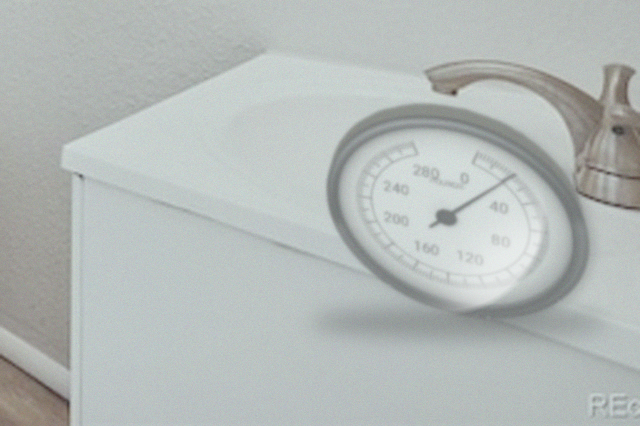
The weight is 20 lb
